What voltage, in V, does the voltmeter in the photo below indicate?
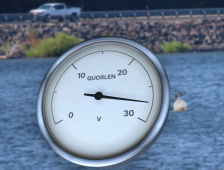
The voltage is 27.5 V
